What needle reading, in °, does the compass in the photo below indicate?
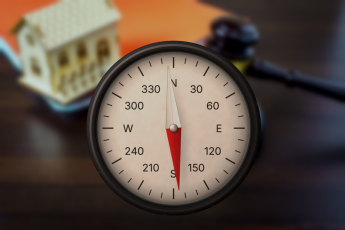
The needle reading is 175 °
